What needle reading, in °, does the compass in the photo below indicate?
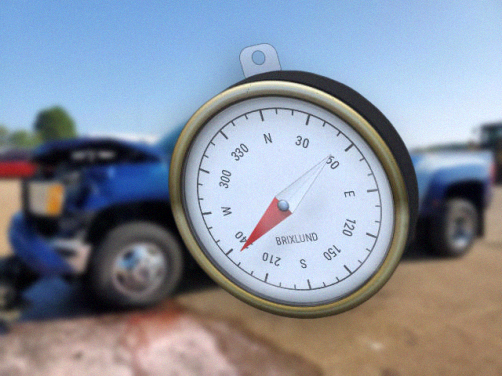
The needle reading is 235 °
